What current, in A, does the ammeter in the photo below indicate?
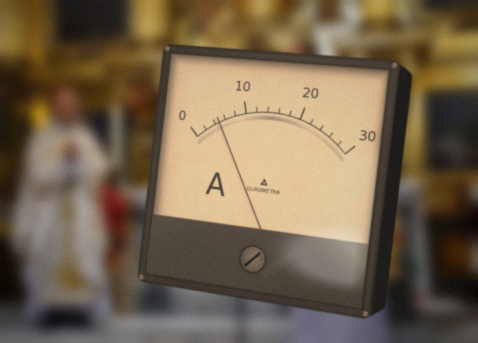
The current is 5 A
